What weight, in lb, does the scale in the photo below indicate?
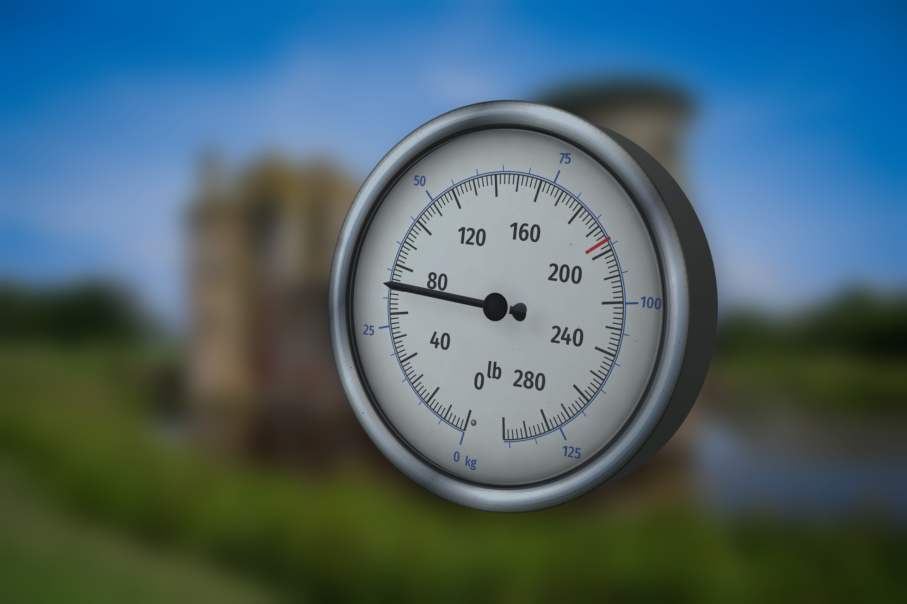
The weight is 72 lb
